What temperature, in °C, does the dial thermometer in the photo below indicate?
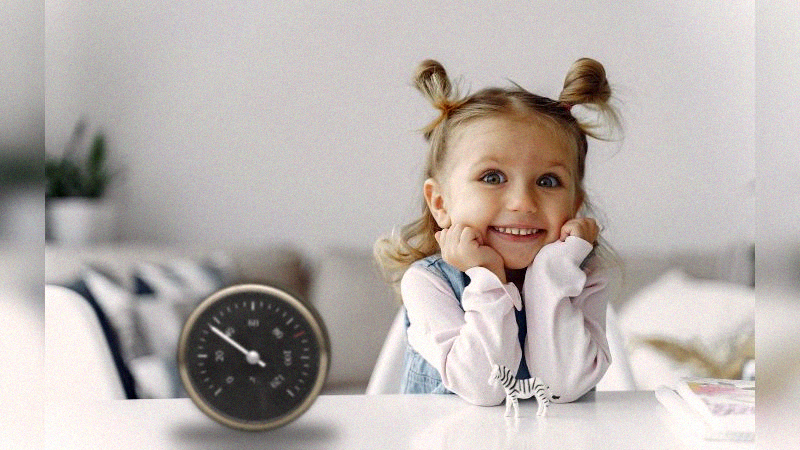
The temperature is 36 °C
